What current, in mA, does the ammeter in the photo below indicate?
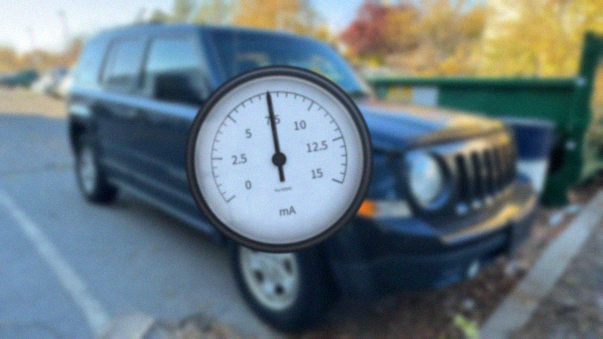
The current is 7.5 mA
